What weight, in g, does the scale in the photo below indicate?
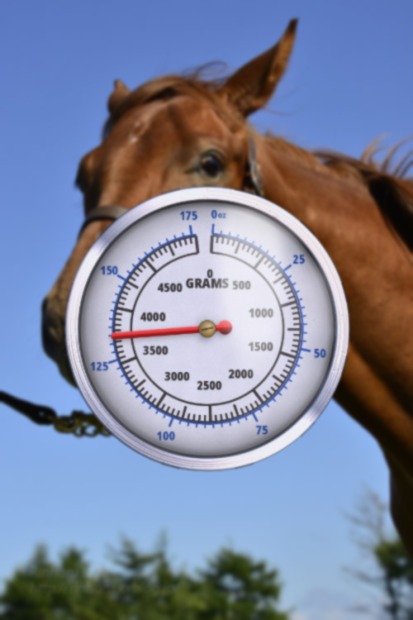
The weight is 3750 g
